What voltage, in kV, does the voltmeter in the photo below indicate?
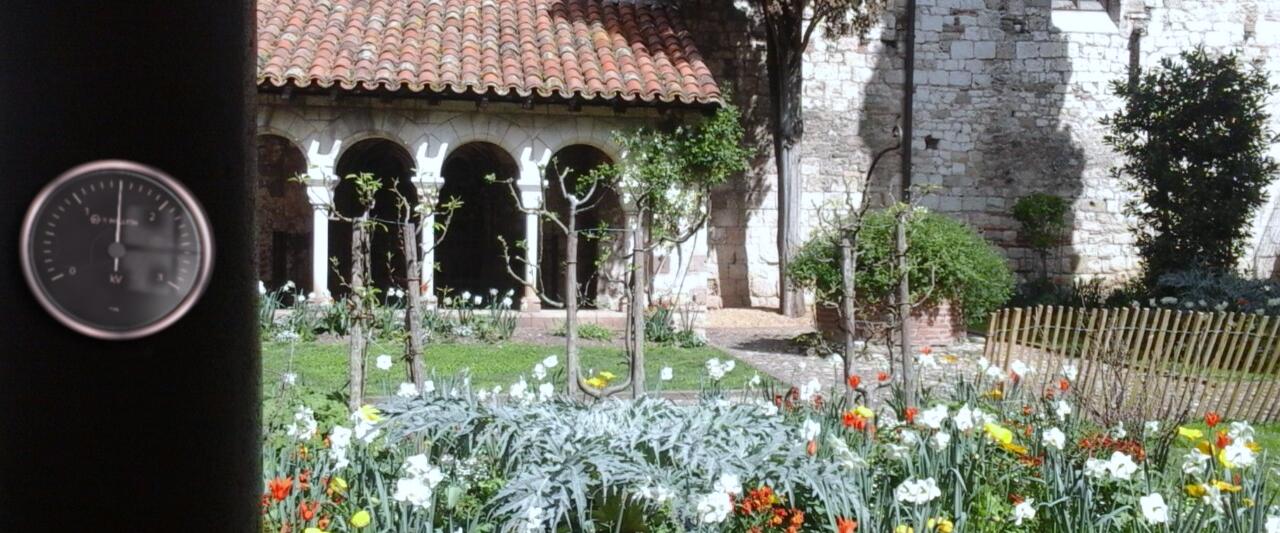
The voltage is 1.5 kV
